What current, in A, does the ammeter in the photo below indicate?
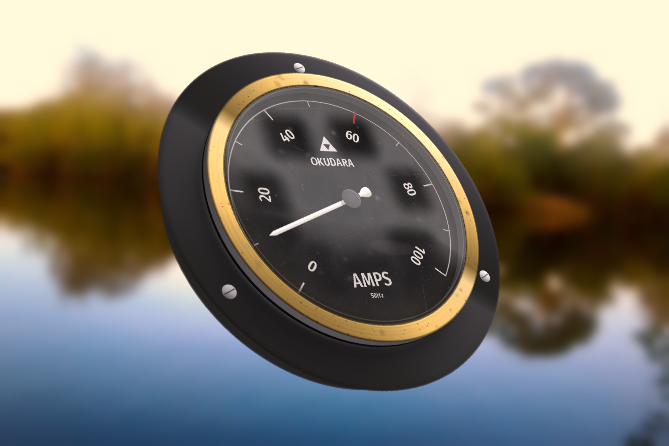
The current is 10 A
